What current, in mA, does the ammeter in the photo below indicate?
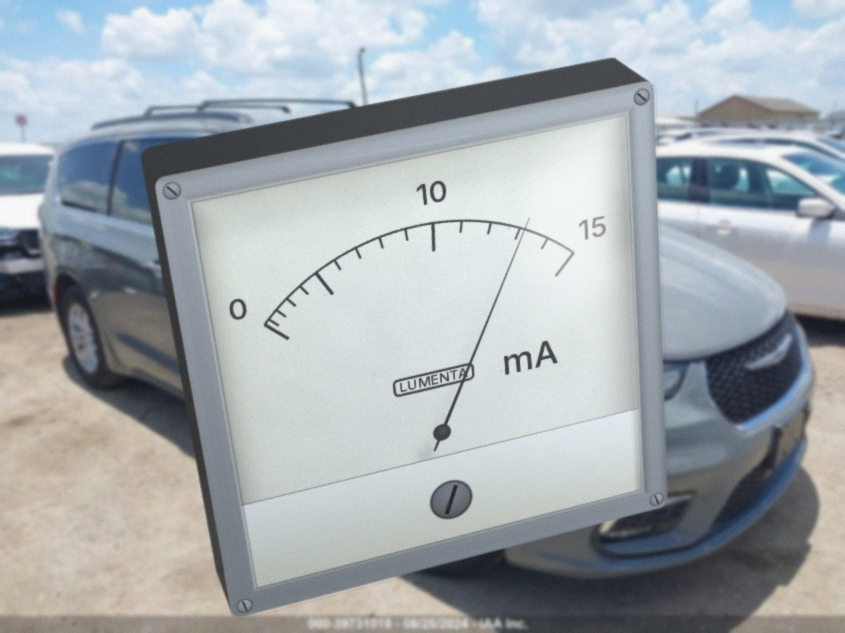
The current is 13 mA
